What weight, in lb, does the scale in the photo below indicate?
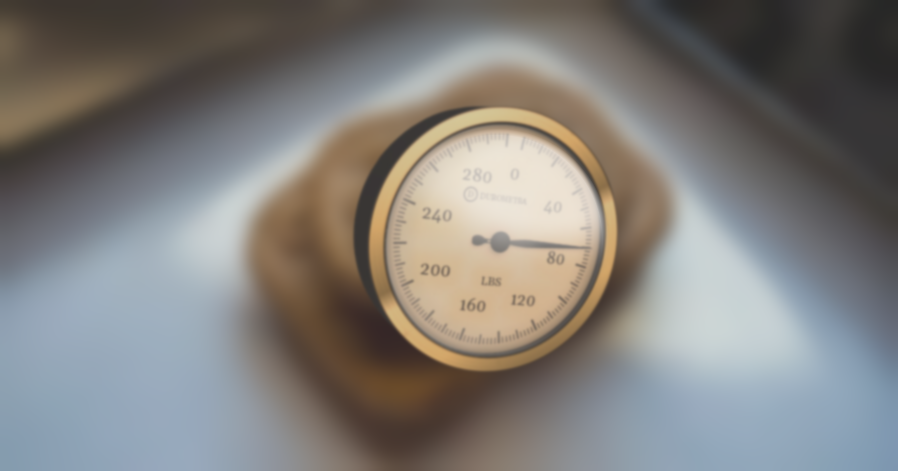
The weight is 70 lb
